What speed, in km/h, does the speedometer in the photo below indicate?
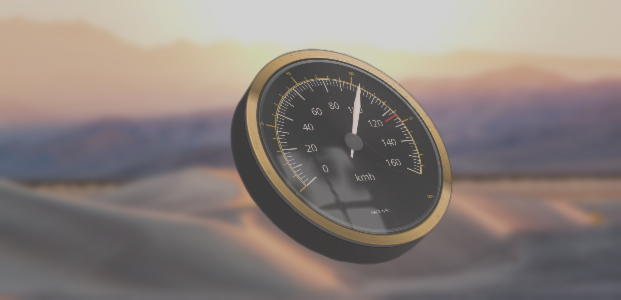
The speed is 100 km/h
